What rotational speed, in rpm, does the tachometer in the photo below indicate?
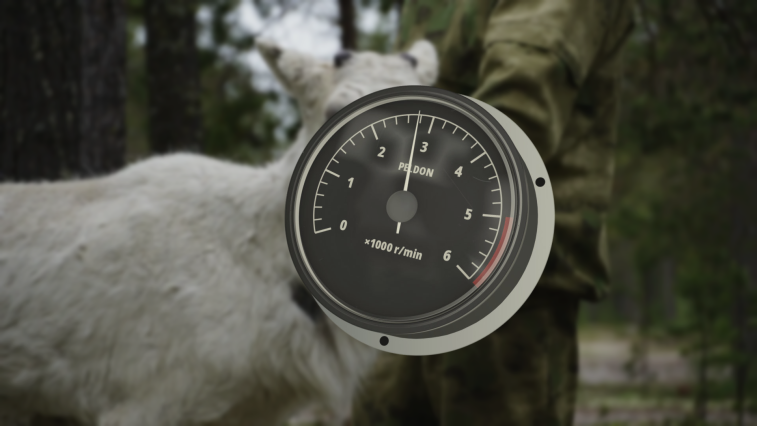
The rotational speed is 2800 rpm
